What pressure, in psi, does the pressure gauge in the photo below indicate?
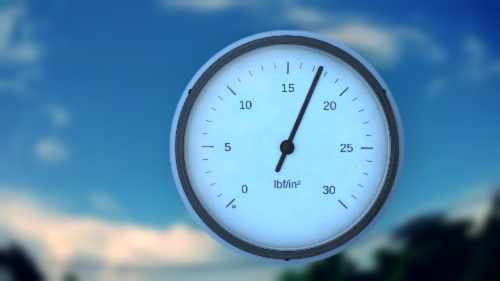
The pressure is 17.5 psi
